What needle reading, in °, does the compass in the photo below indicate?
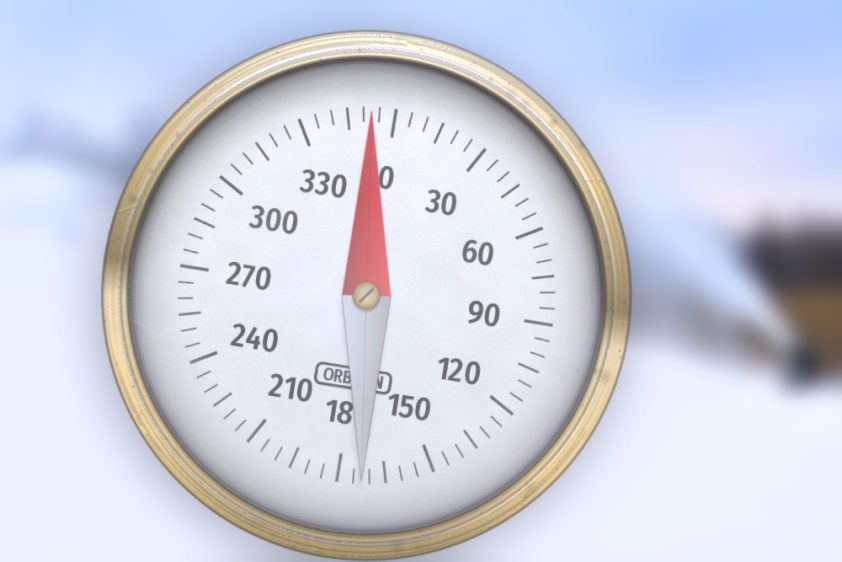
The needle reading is 352.5 °
